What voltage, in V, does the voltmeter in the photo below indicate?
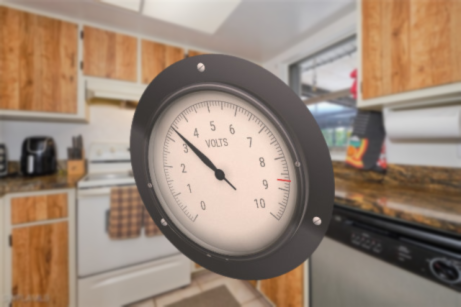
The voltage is 3.5 V
